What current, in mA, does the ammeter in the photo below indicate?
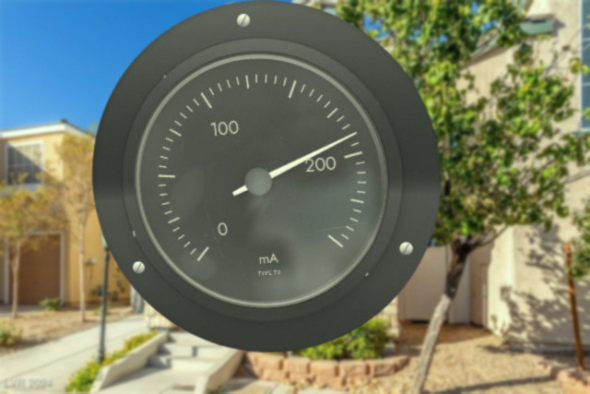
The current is 190 mA
